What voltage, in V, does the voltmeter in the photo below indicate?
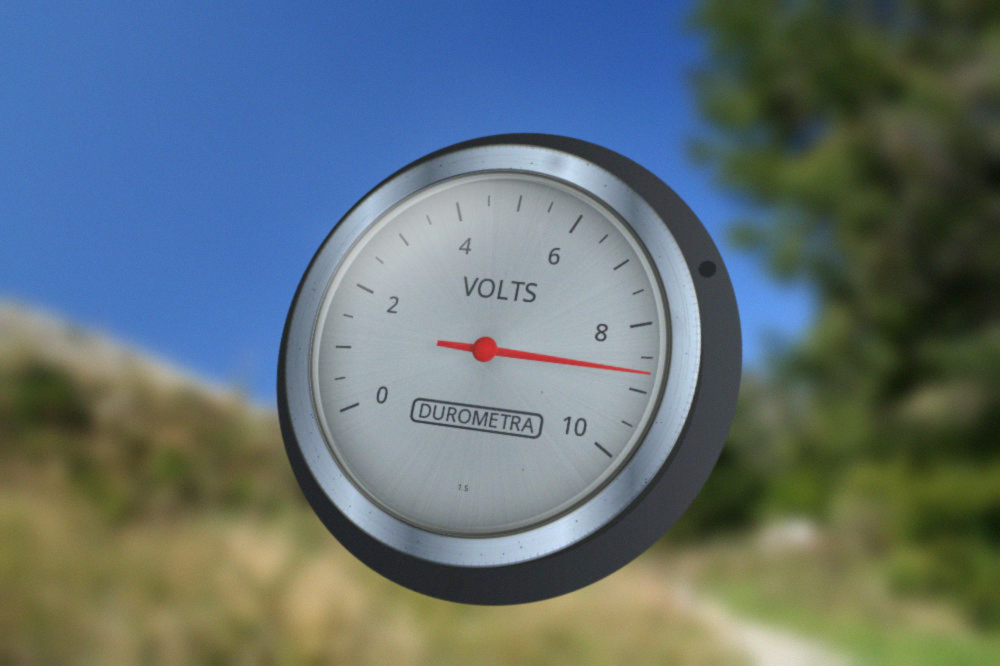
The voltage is 8.75 V
